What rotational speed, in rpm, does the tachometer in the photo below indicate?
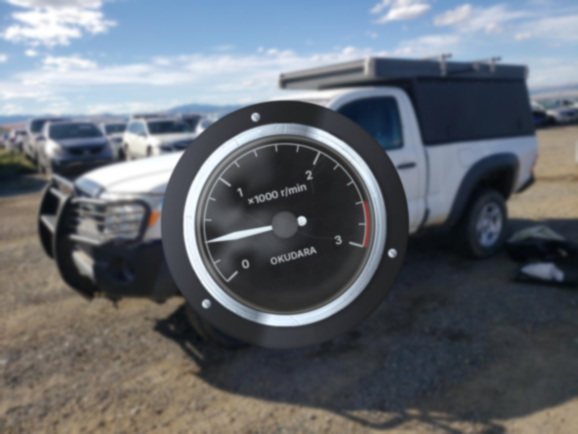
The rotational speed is 400 rpm
